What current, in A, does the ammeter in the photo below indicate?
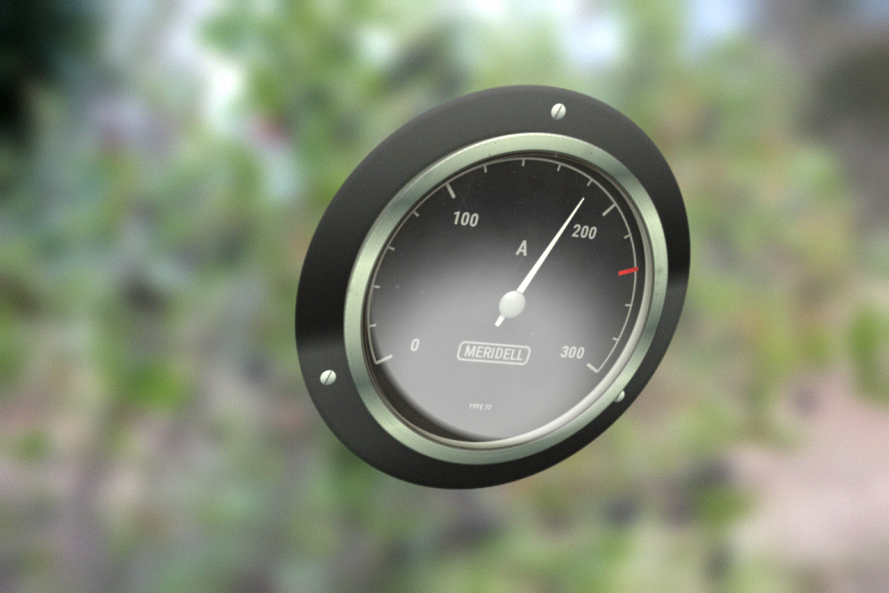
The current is 180 A
